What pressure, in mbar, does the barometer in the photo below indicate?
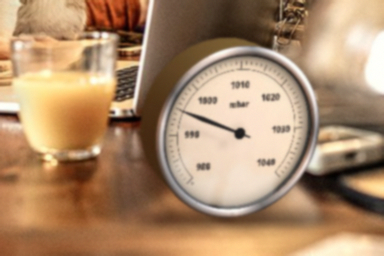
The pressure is 995 mbar
